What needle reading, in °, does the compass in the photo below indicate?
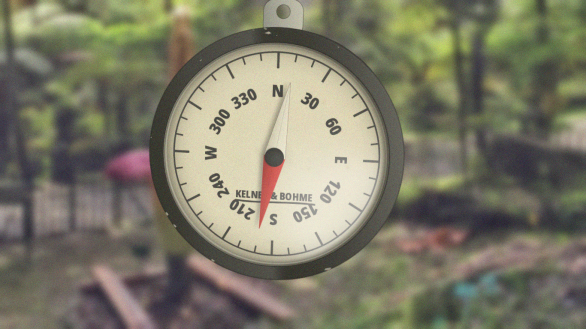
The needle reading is 190 °
